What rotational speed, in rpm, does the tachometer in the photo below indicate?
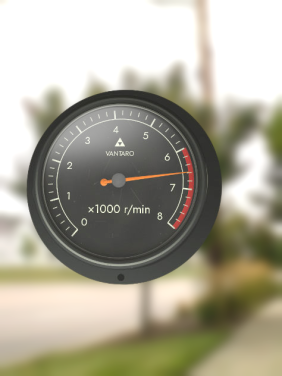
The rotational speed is 6600 rpm
